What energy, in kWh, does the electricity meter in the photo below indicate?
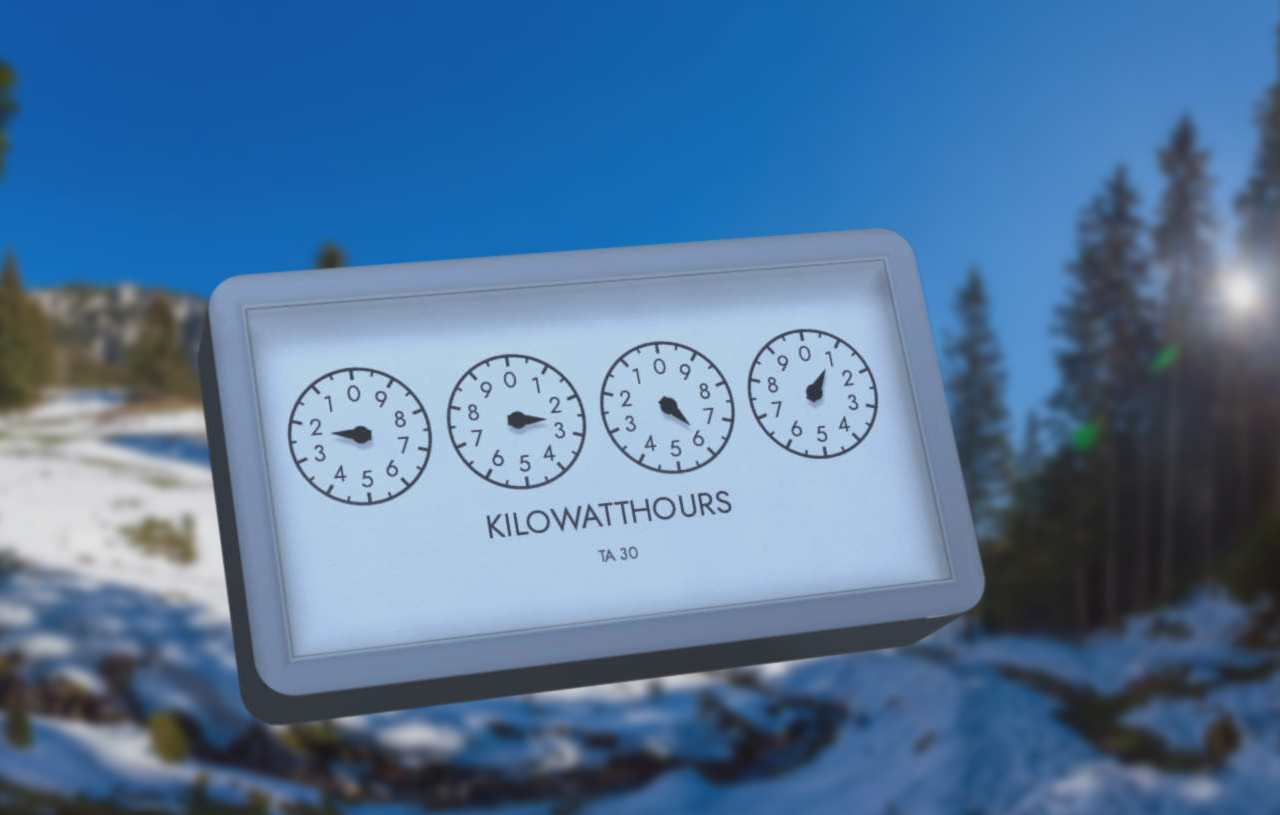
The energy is 2261 kWh
